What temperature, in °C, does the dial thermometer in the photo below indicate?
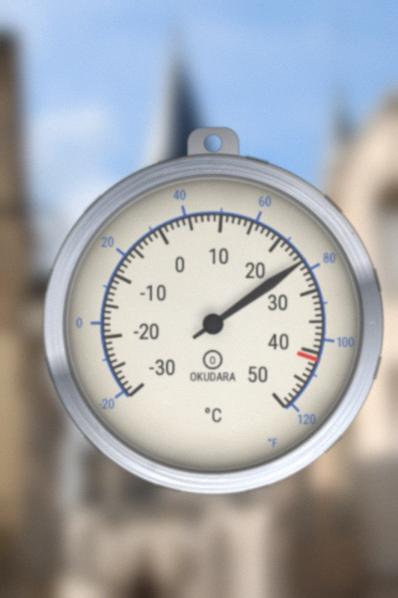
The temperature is 25 °C
